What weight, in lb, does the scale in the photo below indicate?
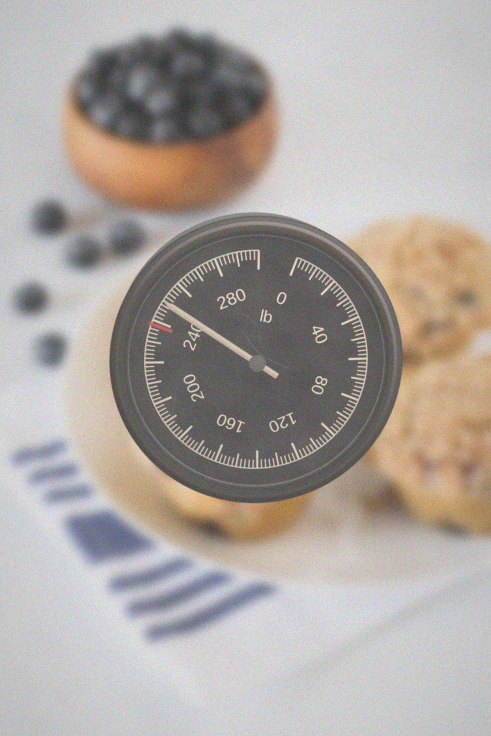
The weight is 250 lb
